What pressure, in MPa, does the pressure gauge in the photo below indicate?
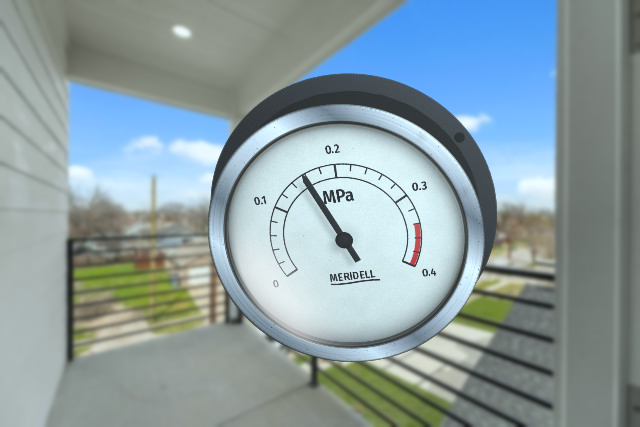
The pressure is 0.16 MPa
